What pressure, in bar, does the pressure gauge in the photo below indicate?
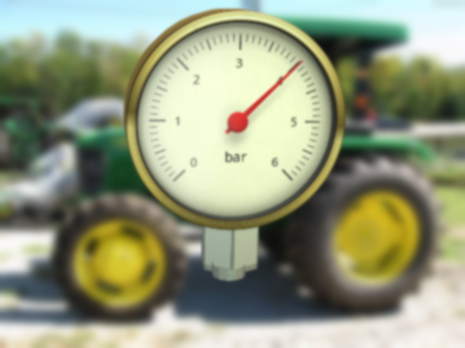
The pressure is 4 bar
